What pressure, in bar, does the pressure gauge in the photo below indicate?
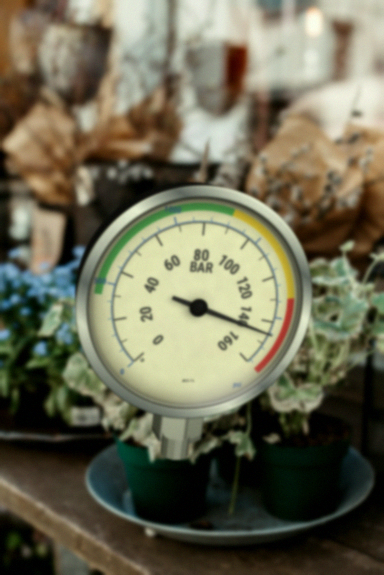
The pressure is 145 bar
